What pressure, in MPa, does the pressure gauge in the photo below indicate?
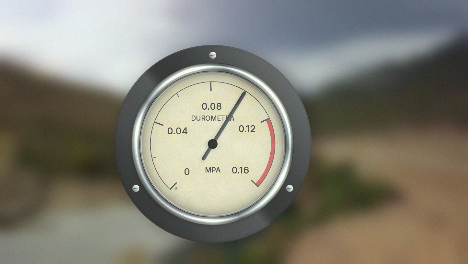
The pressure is 0.1 MPa
